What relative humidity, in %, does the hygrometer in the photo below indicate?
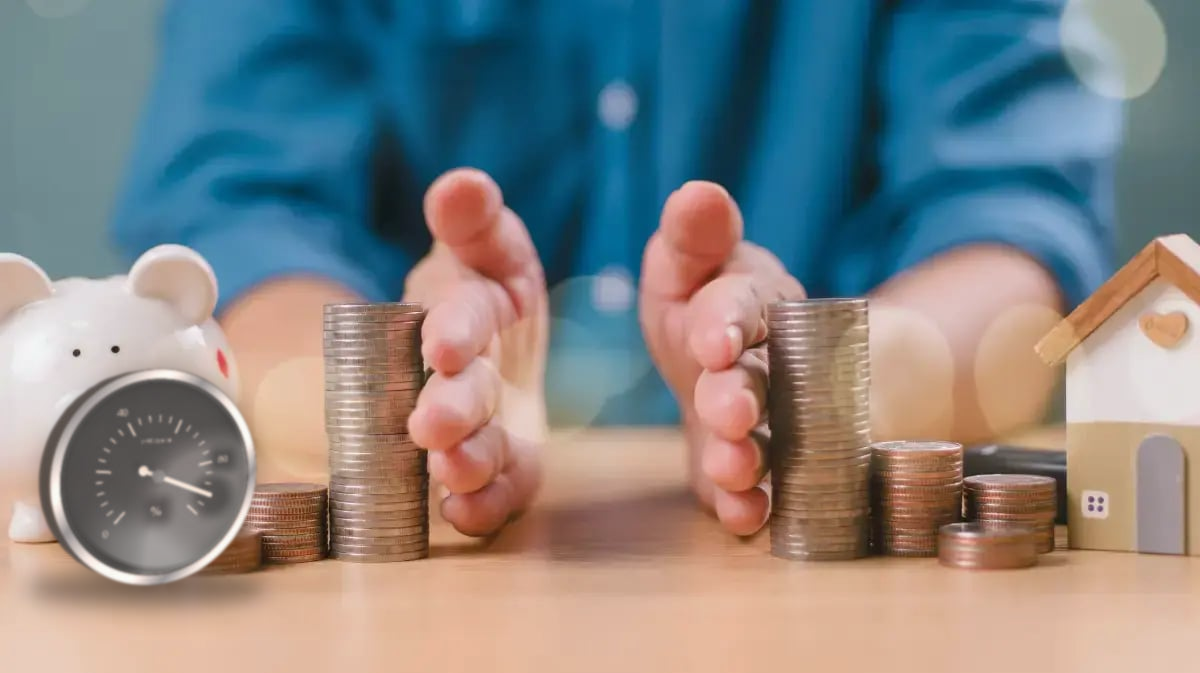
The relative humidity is 92 %
